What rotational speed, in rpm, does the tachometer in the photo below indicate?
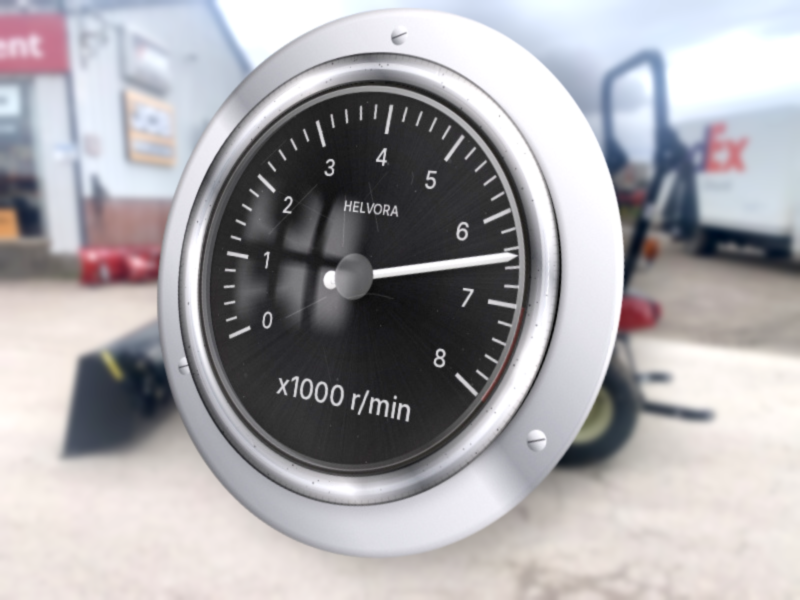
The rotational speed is 6500 rpm
